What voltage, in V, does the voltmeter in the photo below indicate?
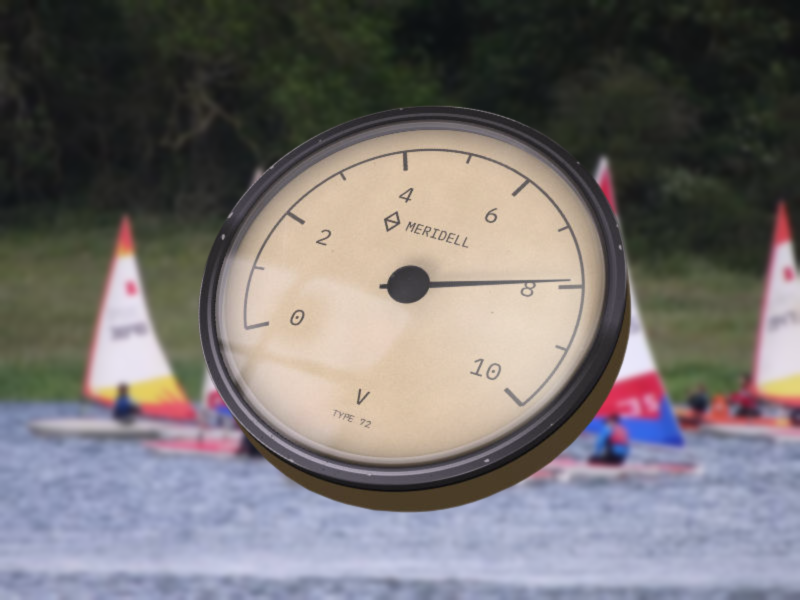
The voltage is 8 V
